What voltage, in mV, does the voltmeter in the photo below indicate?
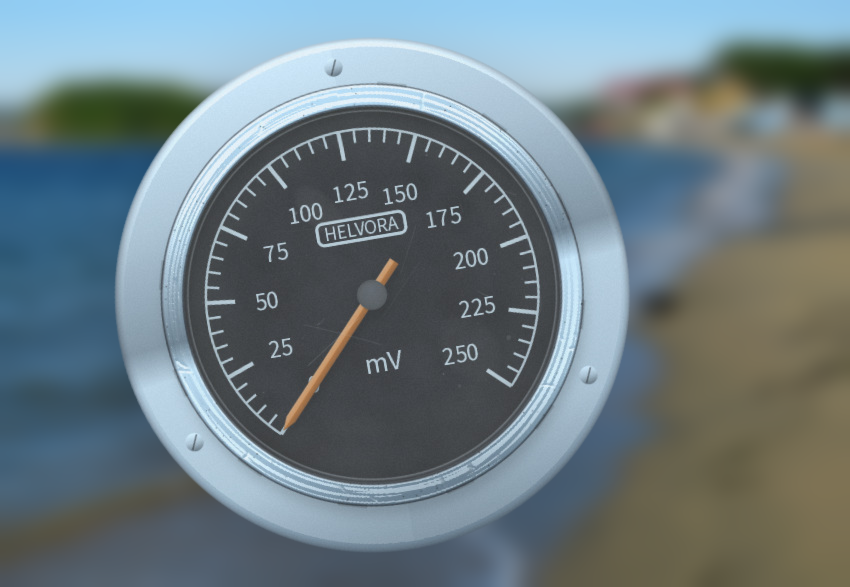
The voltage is 0 mV
